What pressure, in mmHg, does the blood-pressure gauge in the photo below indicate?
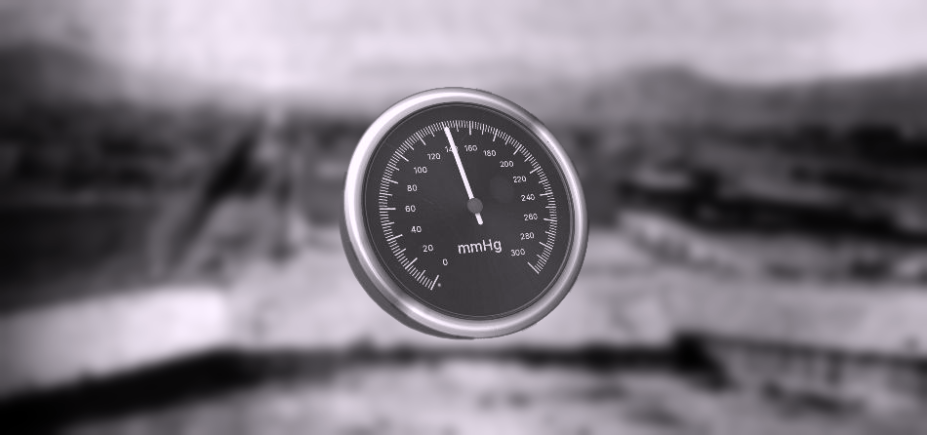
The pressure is 140 mmHg
